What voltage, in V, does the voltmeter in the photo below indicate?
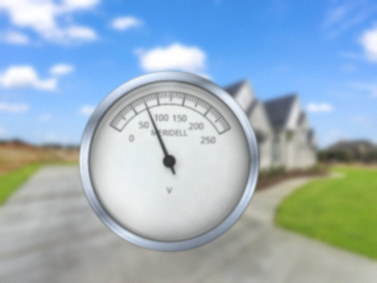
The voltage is 75 V
